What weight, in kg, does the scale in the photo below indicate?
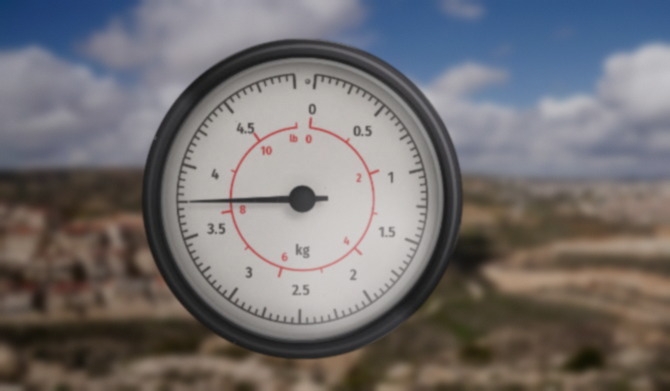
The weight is 3.75 kg
